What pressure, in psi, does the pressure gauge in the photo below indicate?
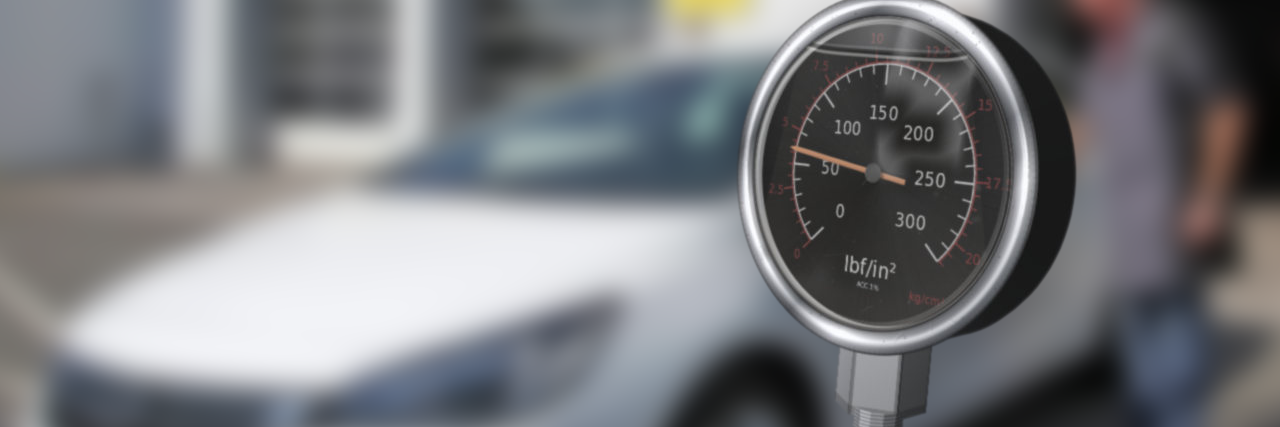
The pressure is 60 psi
